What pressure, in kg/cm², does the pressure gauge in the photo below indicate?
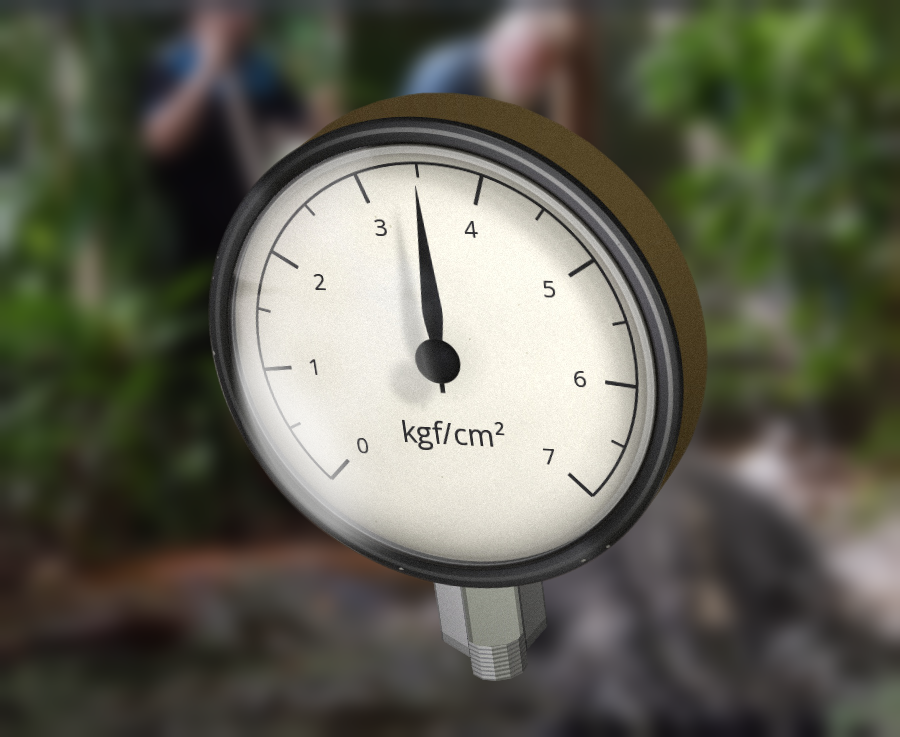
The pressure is 3.5 kg/cm²
